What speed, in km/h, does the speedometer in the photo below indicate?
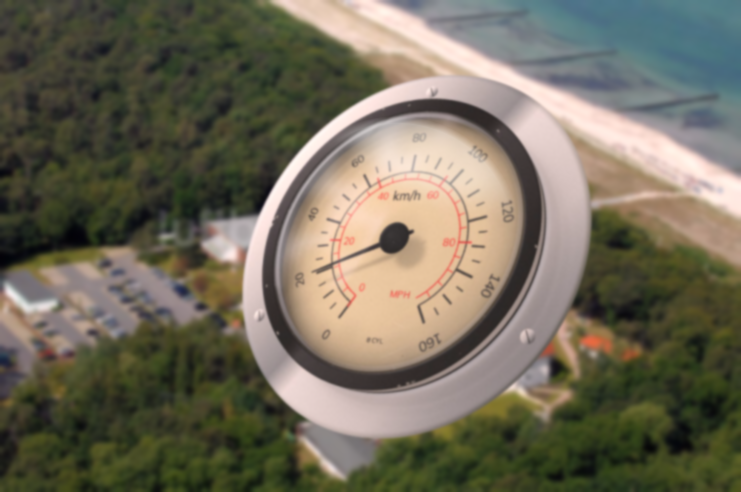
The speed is 20 km/h
